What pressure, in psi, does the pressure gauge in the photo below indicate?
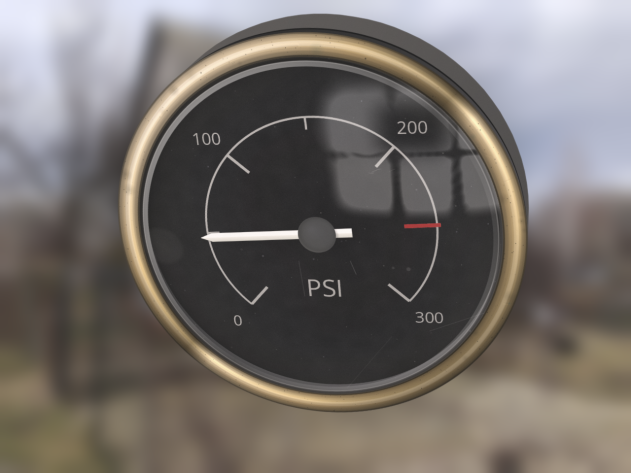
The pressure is 50 psi
